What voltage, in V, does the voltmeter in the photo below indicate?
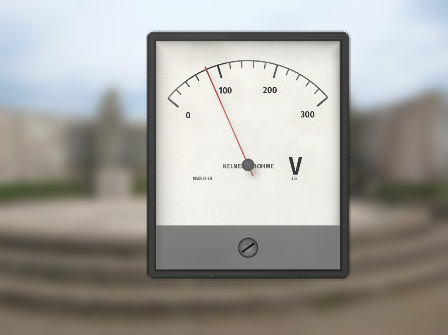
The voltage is 80 V
